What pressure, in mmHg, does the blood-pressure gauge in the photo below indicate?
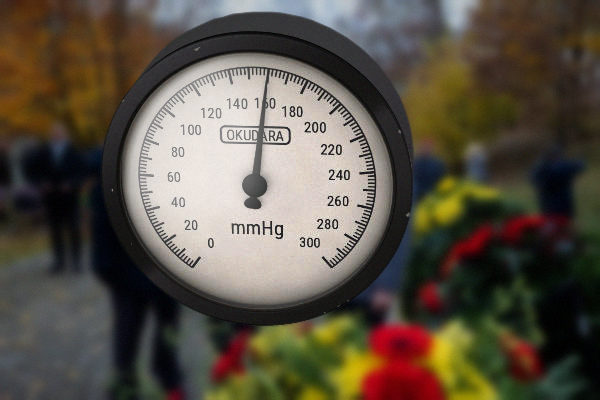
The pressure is 160 mmHg
